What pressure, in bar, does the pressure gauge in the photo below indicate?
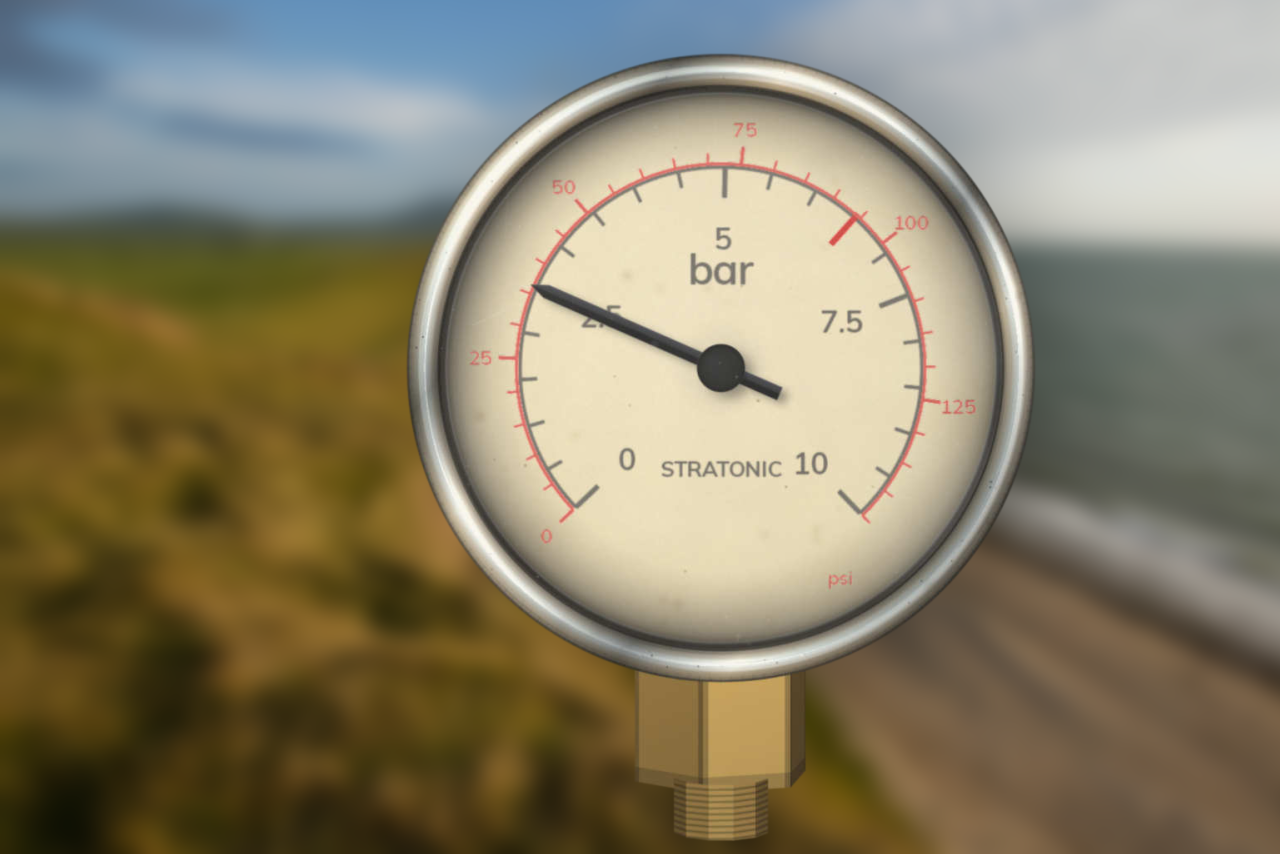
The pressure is 2.5 bar
